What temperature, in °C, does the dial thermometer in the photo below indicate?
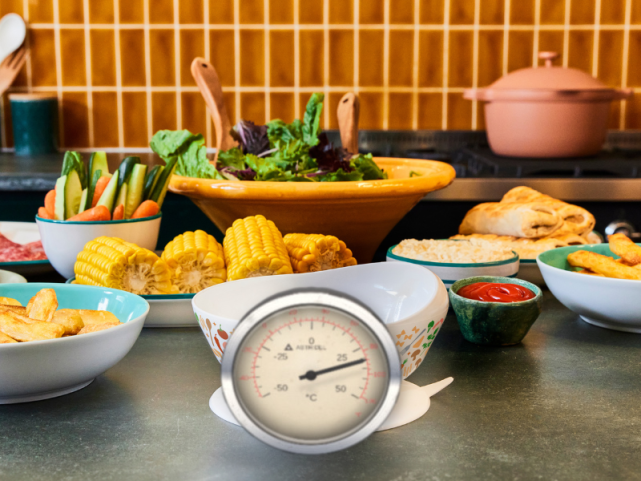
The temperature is 30 °C
